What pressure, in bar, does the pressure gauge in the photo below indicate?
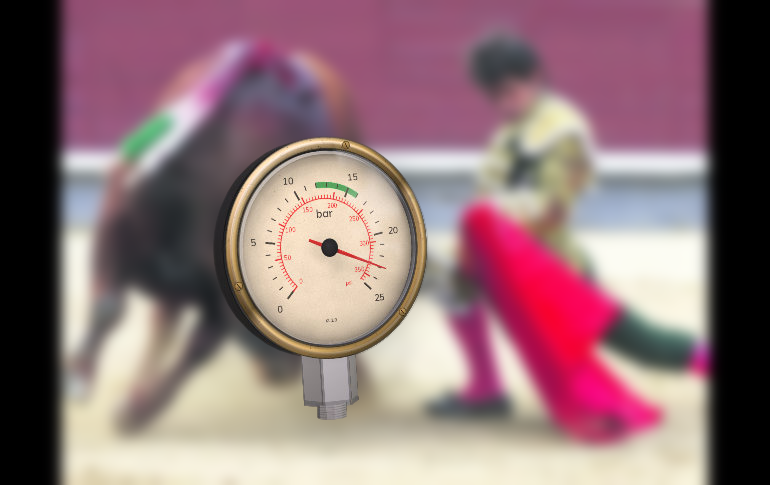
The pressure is 23 bar
